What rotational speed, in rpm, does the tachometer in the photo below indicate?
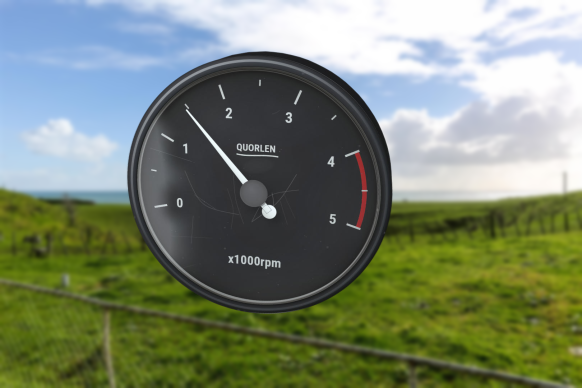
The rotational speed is 1500 rpm
